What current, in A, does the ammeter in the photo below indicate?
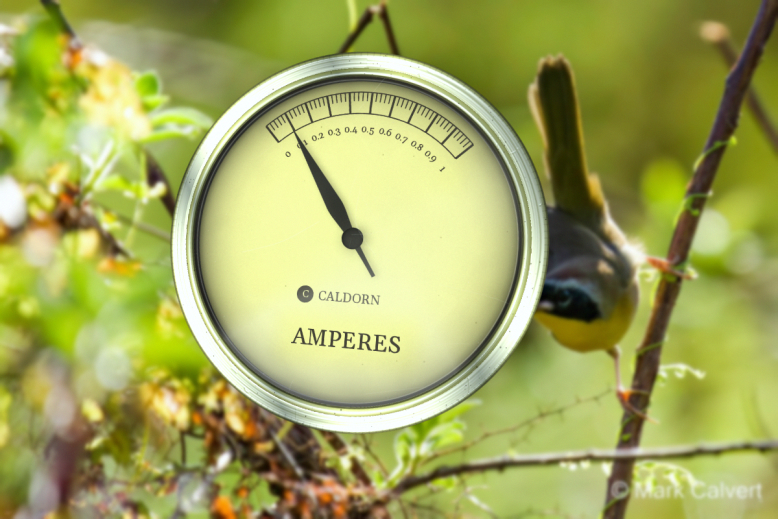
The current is 0.1 A
